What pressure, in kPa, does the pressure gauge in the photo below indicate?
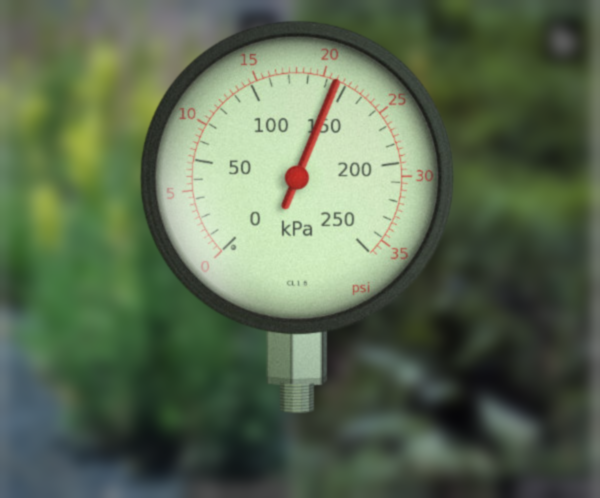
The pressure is 145 kPa
